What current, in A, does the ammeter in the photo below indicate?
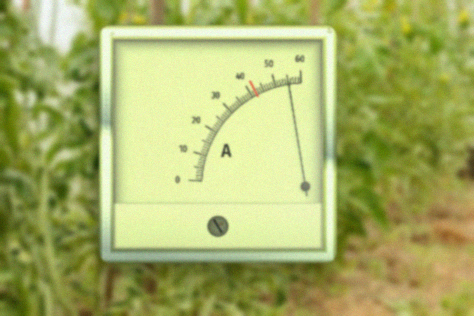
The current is 55 A
